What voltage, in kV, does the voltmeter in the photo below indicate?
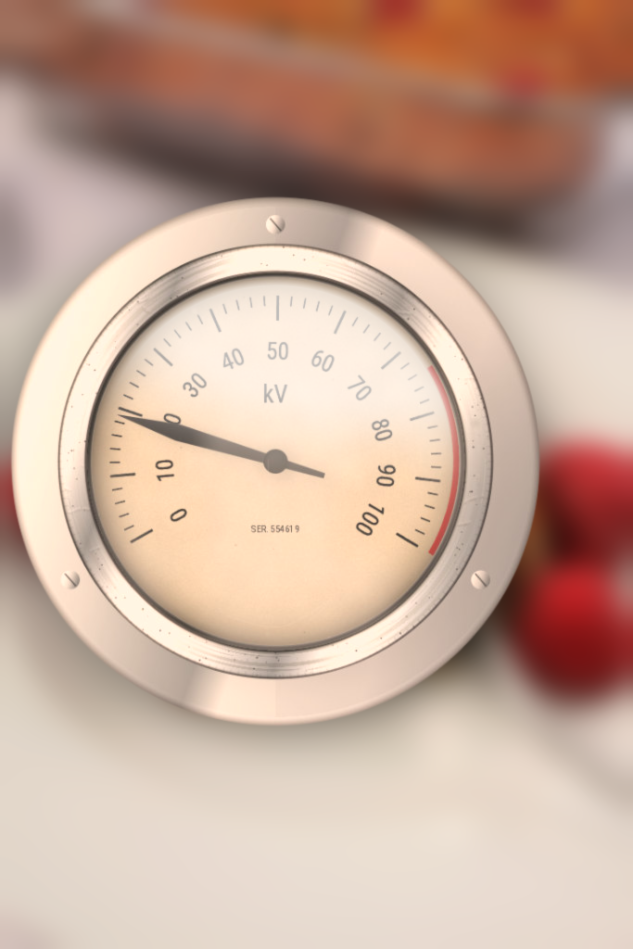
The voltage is 19 kV
